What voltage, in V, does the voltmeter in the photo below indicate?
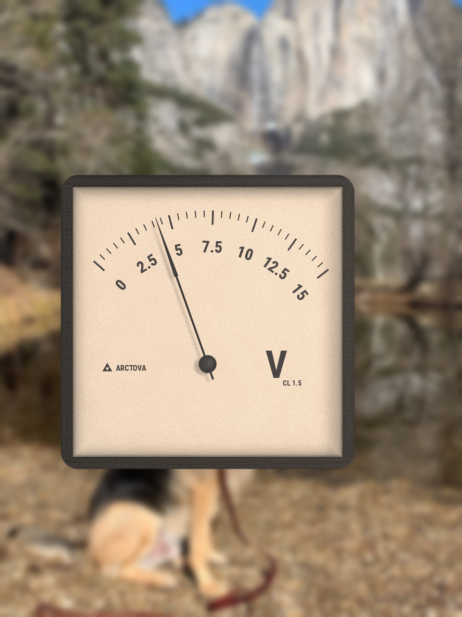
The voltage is 4.25 V
